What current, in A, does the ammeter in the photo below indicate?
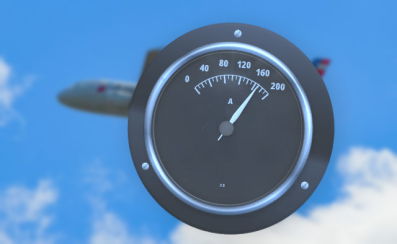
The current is 170 A
